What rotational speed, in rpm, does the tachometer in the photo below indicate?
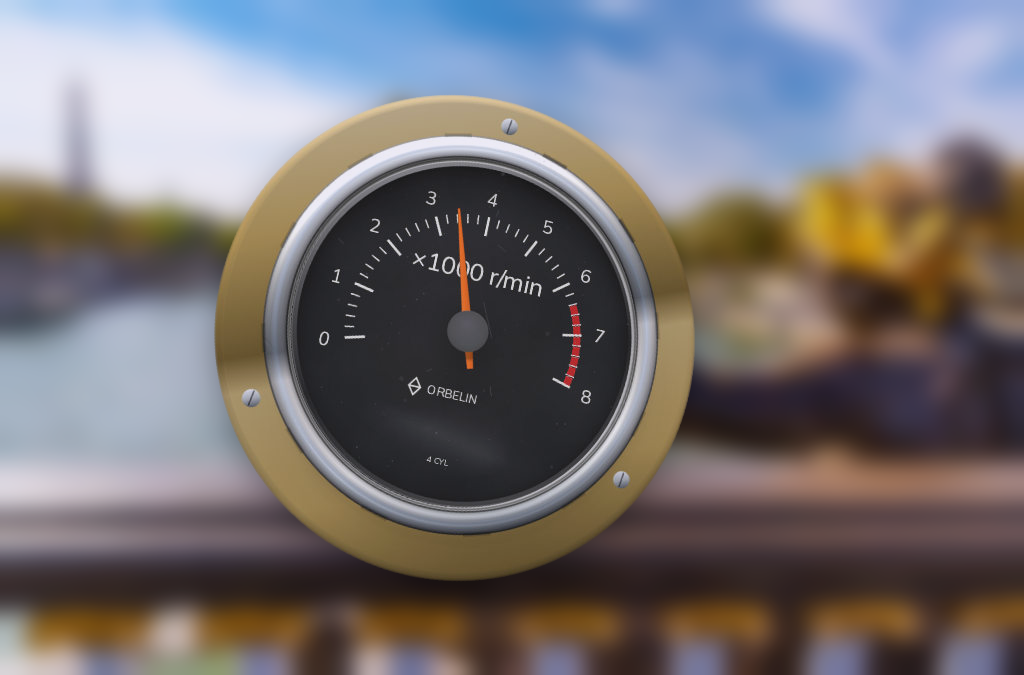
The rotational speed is 3400 rpm
